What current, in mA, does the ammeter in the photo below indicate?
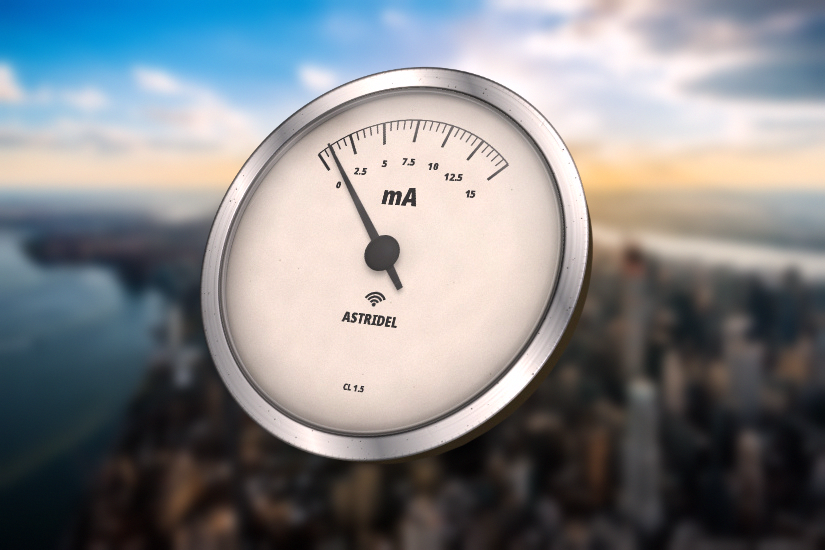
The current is 1 mA
